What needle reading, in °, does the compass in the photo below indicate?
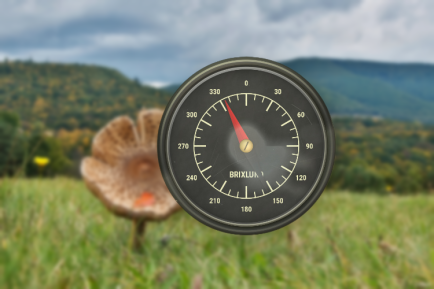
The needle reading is 335 °
